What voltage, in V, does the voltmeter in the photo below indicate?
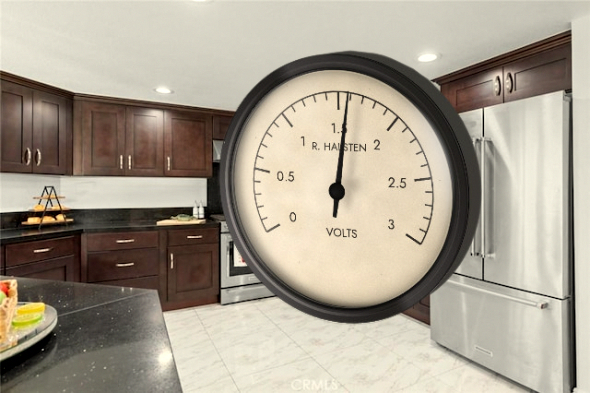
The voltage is 1.6 V
